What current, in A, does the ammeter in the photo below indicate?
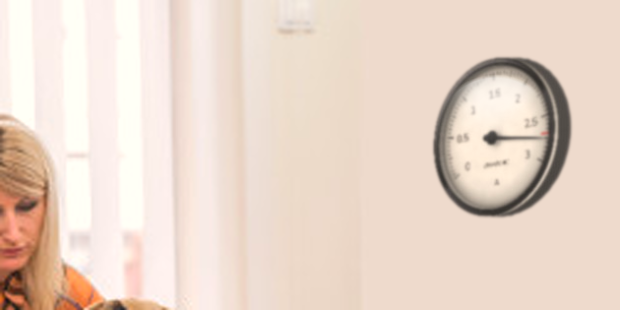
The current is 2.75 A
